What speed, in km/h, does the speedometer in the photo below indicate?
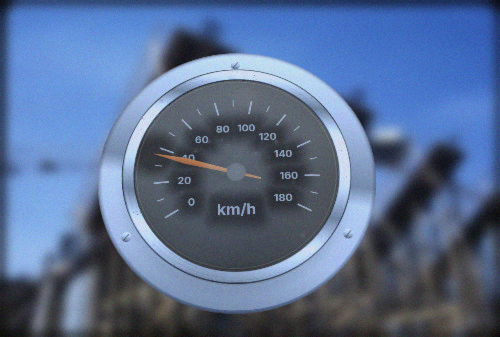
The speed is 35 km/h
